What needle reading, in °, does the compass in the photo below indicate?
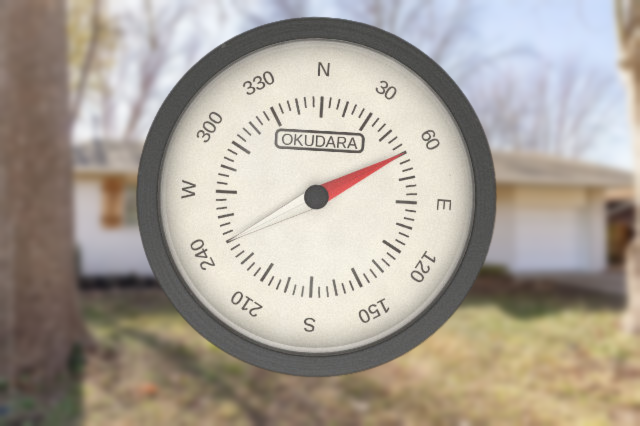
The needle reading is 60 °
